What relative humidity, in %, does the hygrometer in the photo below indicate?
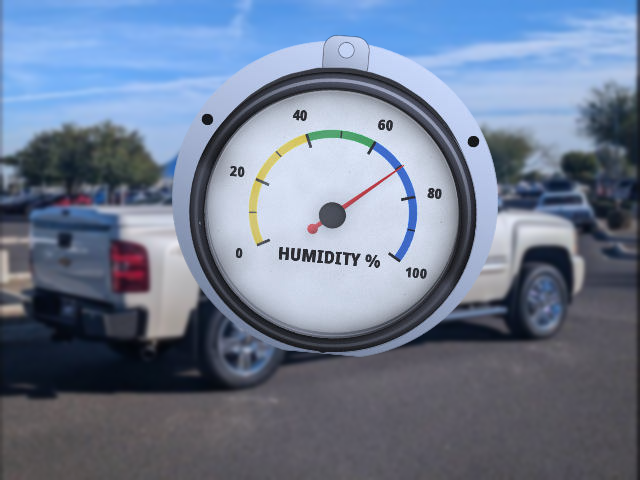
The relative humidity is 70 %
